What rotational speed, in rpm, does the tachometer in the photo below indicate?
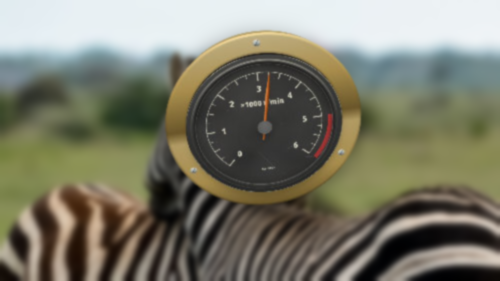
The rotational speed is 3250 rpm
